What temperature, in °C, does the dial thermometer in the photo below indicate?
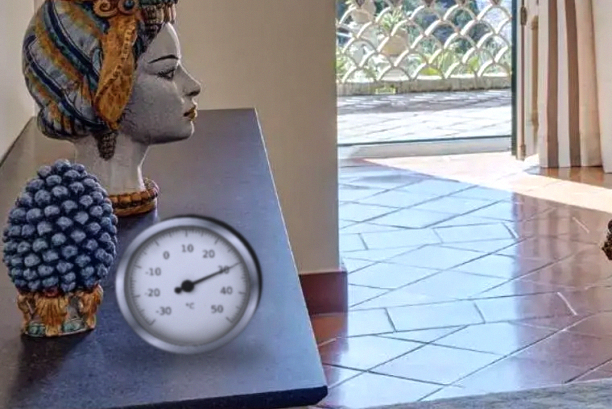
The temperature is 30 °C
